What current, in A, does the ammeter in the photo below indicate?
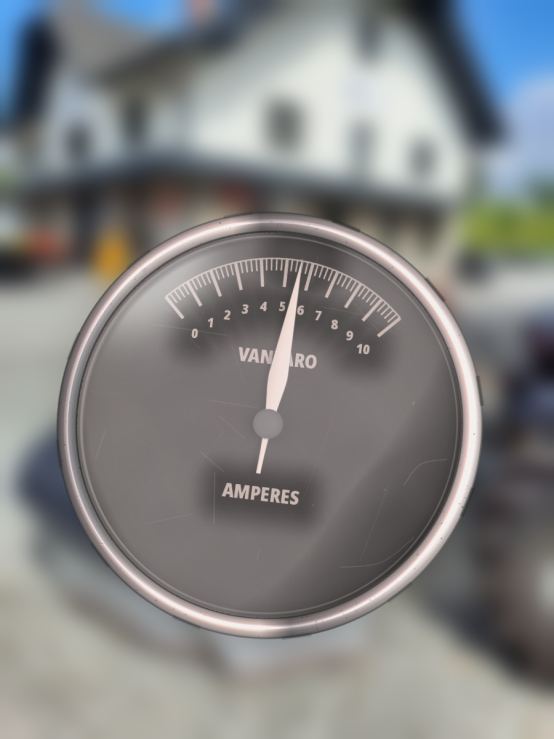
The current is 5.6 A
